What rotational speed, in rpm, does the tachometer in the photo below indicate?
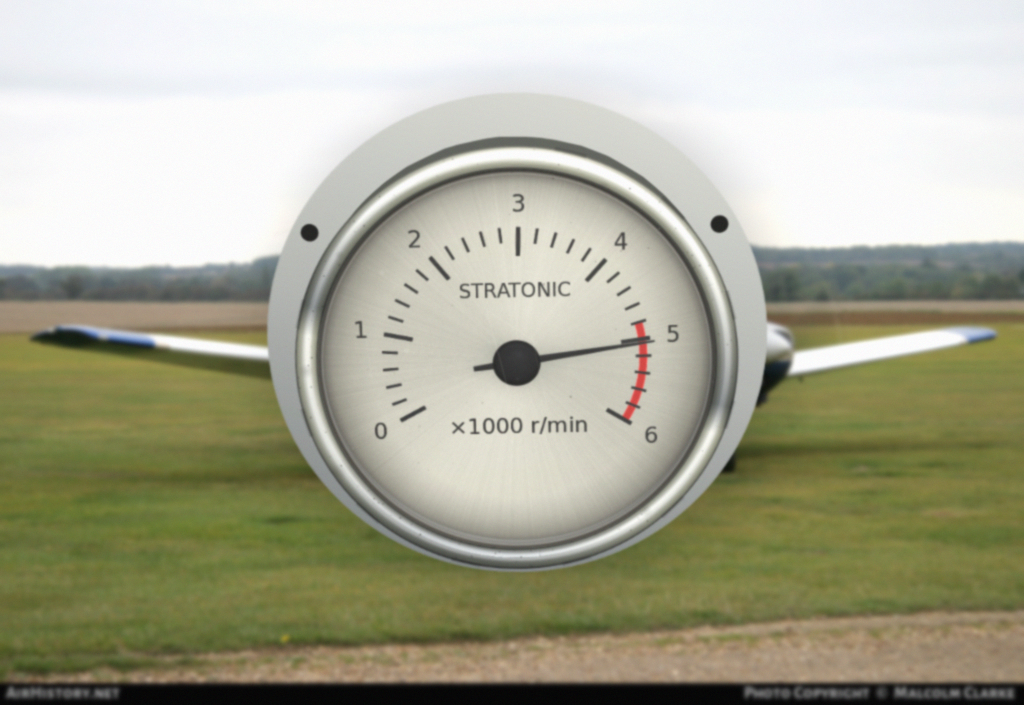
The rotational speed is 5000 rpm
